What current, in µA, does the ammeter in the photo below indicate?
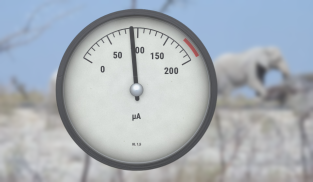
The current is 90 µA
